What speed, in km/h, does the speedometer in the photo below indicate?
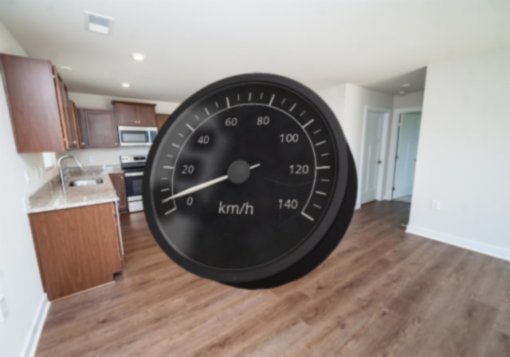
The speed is 5 km/h
